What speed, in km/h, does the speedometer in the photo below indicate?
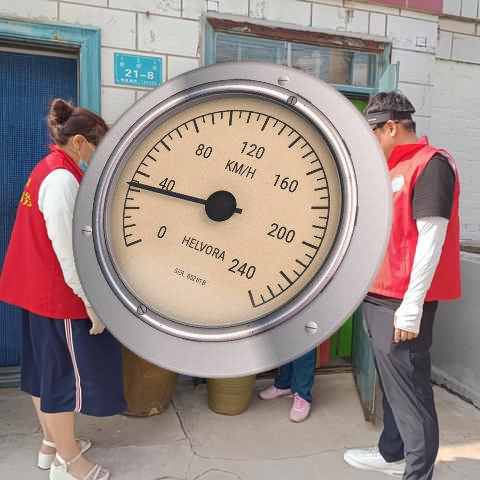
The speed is 32.5 km/h
